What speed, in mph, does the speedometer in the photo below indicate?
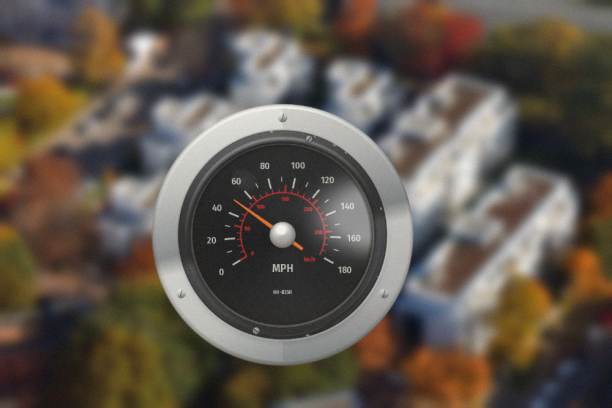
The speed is 50 mph
